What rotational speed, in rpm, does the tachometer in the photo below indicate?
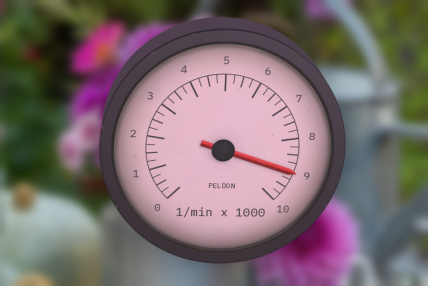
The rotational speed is 9000 rpm
